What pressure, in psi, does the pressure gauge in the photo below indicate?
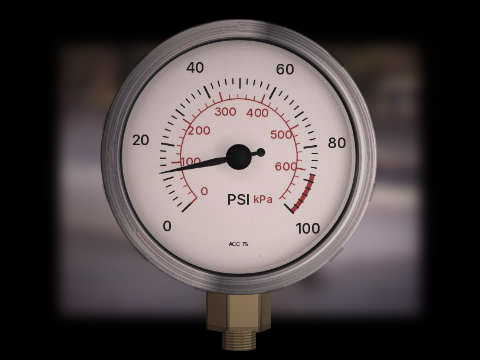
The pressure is 12 psi
